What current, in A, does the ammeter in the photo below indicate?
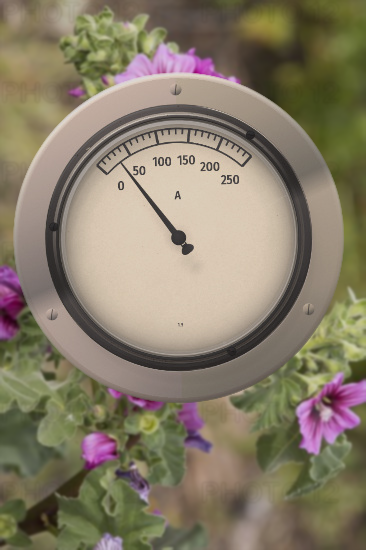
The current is 30 A
